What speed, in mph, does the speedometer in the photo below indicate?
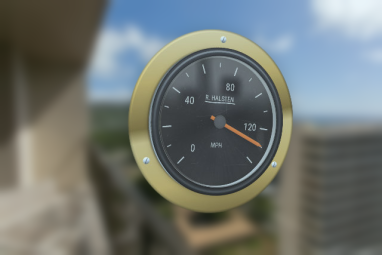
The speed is 130 mph
